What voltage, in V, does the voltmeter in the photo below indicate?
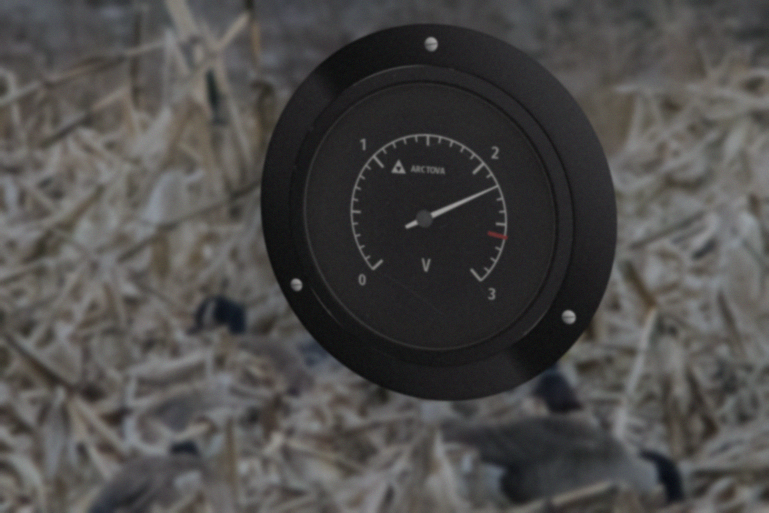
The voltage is 2.2 V
